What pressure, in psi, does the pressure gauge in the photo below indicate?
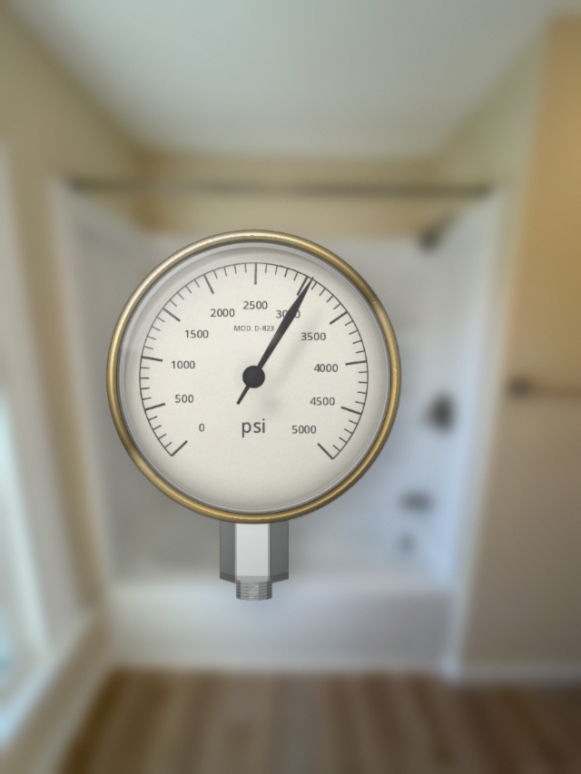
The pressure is 3050 psi
